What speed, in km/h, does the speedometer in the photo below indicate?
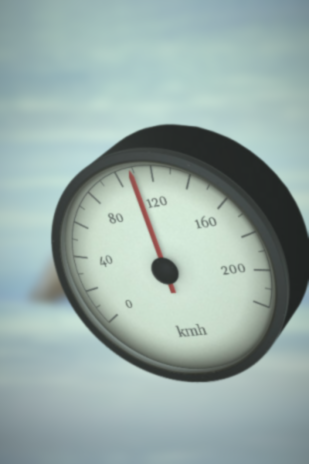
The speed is 110 km/h
